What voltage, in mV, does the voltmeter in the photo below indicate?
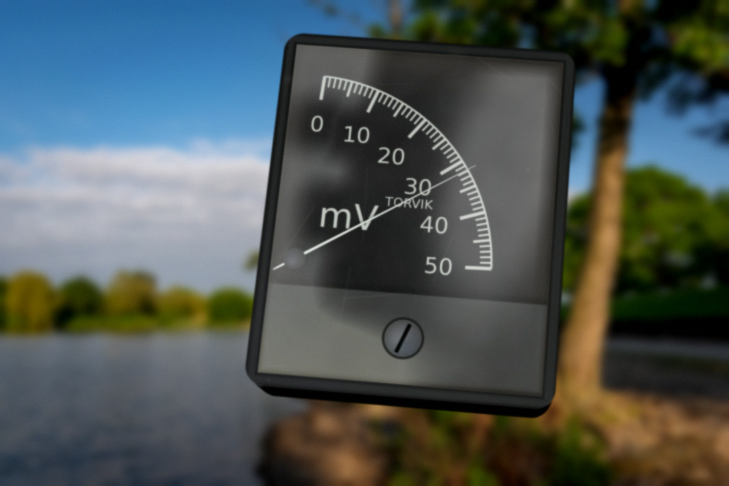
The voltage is 32 mV
